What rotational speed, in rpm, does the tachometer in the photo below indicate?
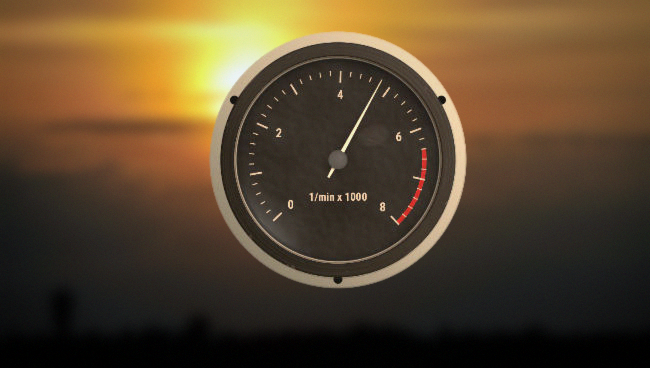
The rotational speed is 4800 rpm
